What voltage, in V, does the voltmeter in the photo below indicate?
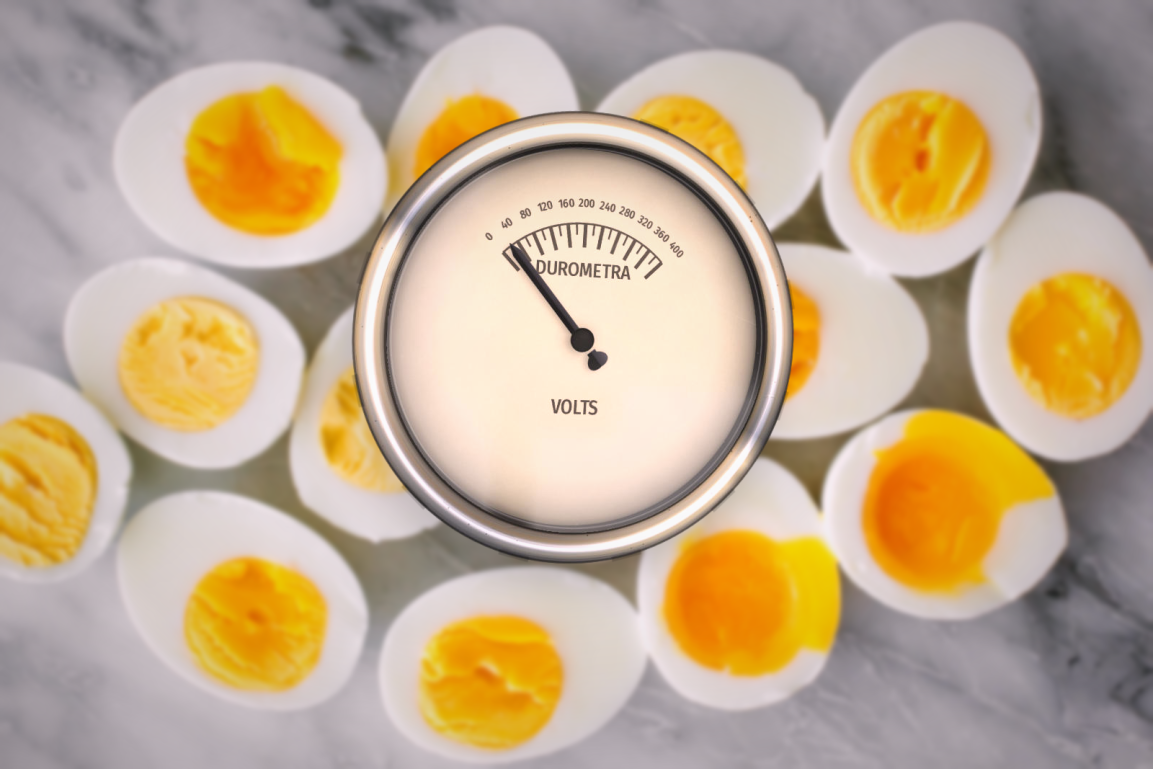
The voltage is 20 V
